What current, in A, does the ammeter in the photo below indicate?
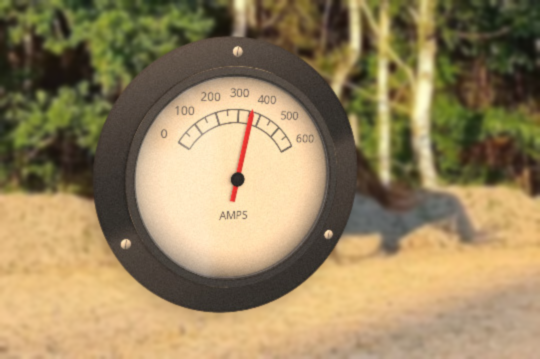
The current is 350 A
